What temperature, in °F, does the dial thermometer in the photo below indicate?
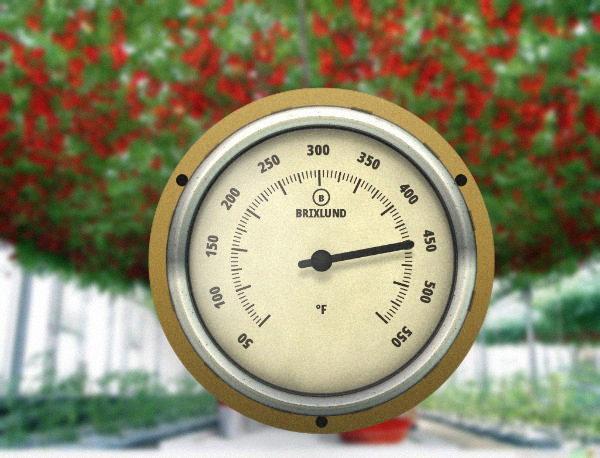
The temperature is 450 °F
